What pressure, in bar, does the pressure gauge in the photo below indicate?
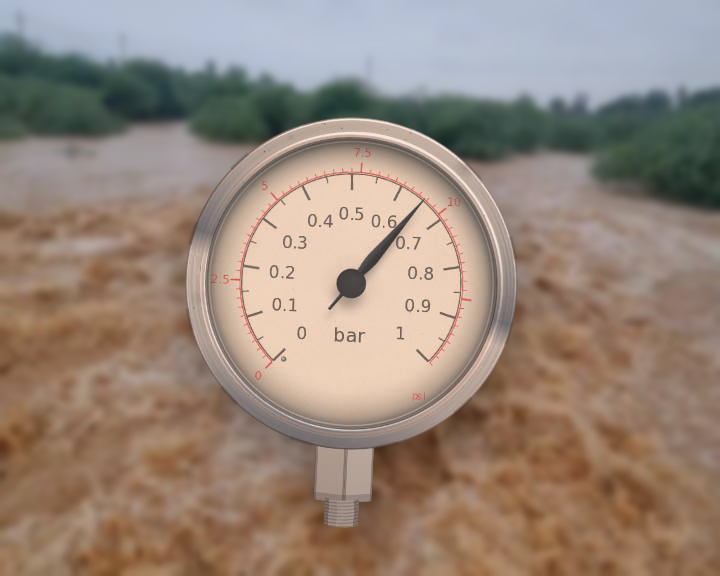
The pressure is 0.65 bar
